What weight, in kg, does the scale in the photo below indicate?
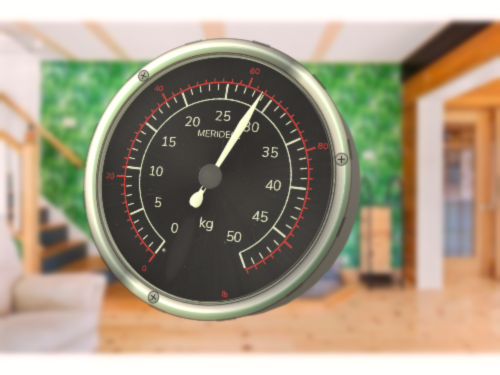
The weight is 29 kg
